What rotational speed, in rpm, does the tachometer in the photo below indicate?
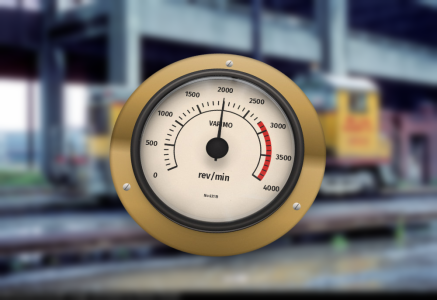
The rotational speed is 2000 rpm
